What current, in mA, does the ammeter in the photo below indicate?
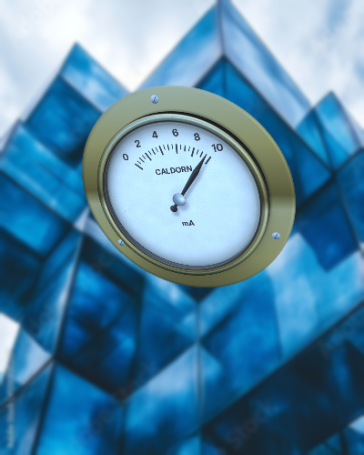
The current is 9.5 mA
